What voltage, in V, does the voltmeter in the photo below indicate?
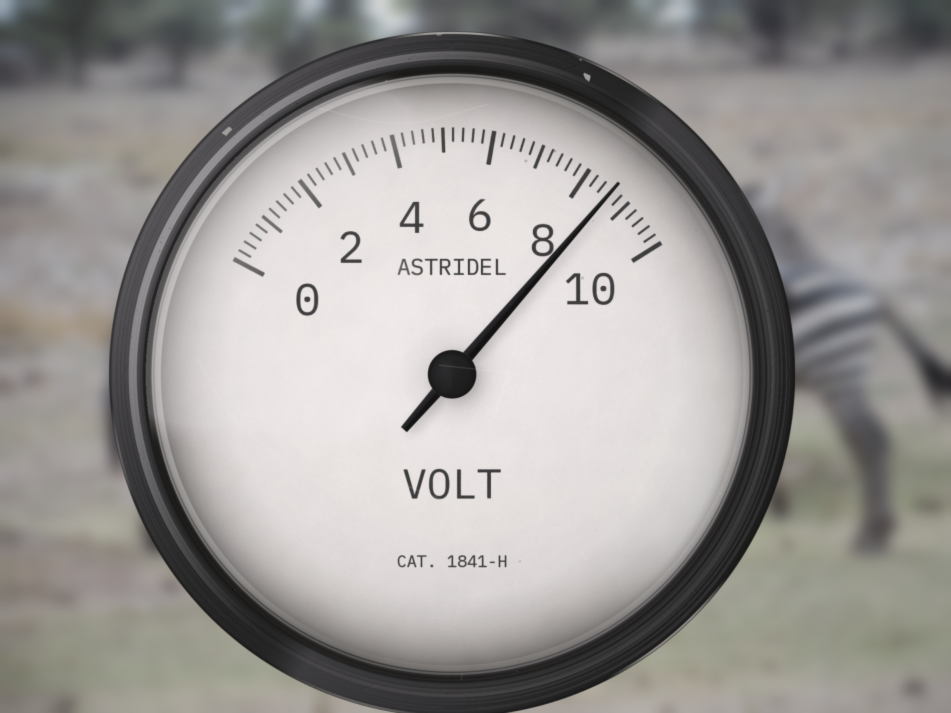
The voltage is 8.6 V
